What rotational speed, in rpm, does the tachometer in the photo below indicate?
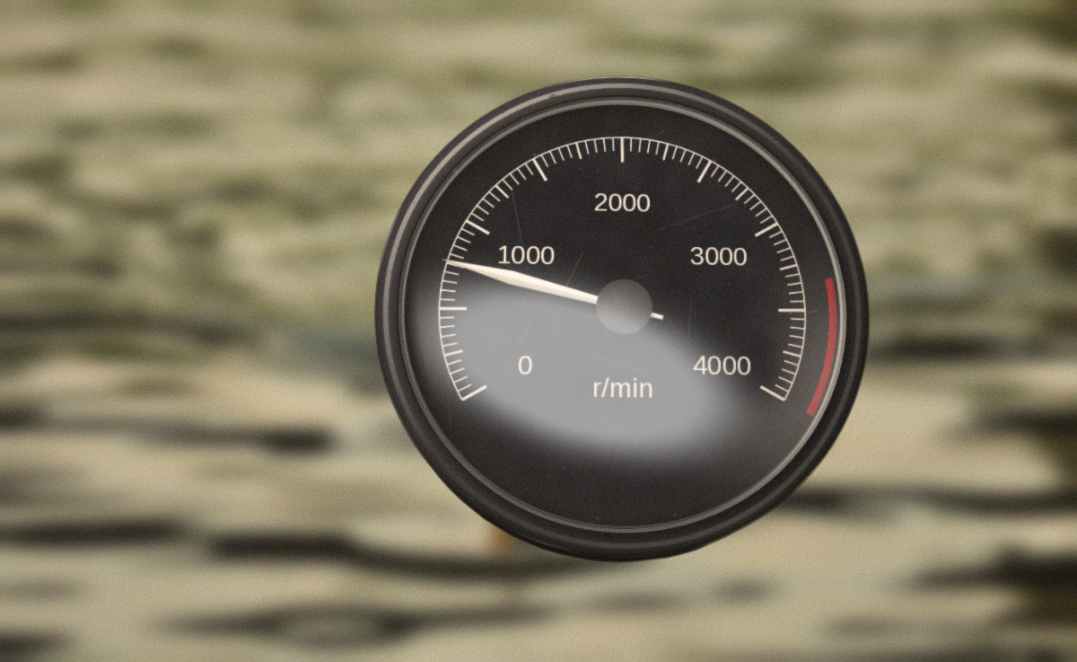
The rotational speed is 750 rpm
